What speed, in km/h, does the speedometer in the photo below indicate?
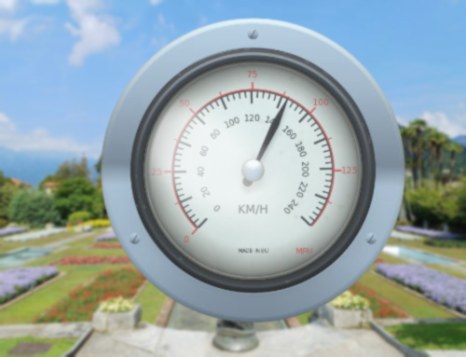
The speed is 144 km/h
